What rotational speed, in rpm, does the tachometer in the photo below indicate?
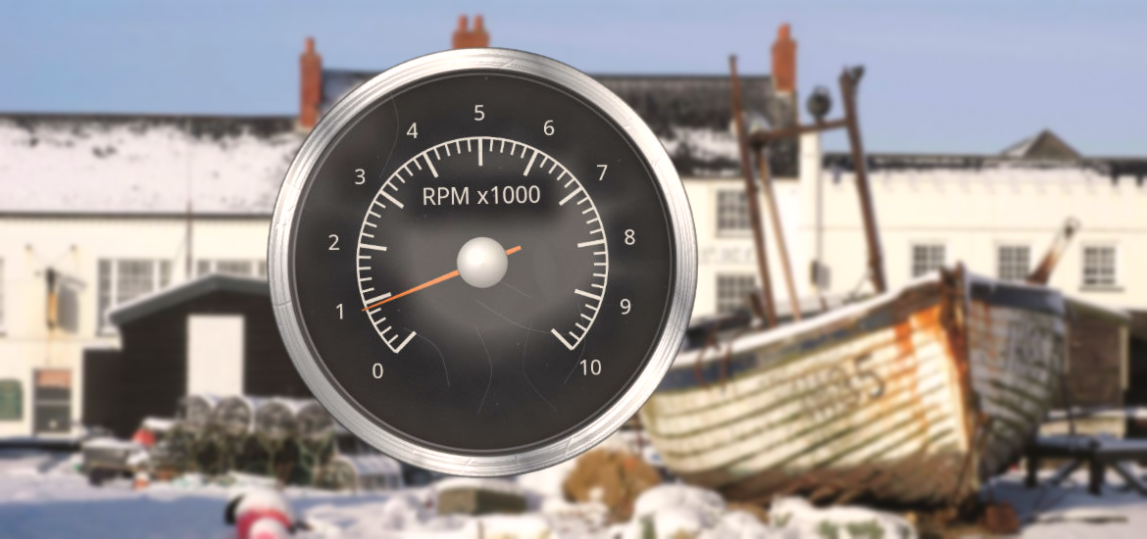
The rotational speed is 900 rpm
